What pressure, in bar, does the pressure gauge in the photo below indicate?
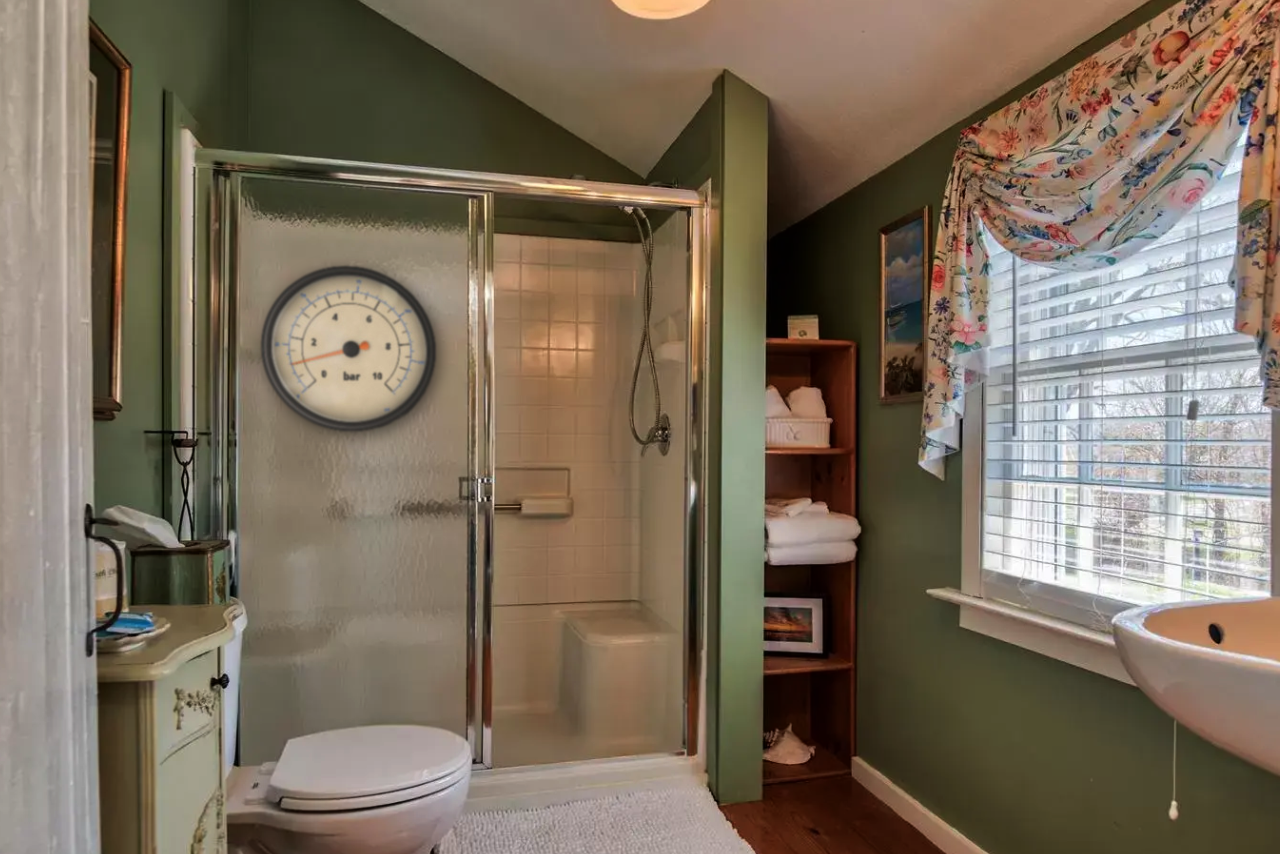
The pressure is 1 bar
